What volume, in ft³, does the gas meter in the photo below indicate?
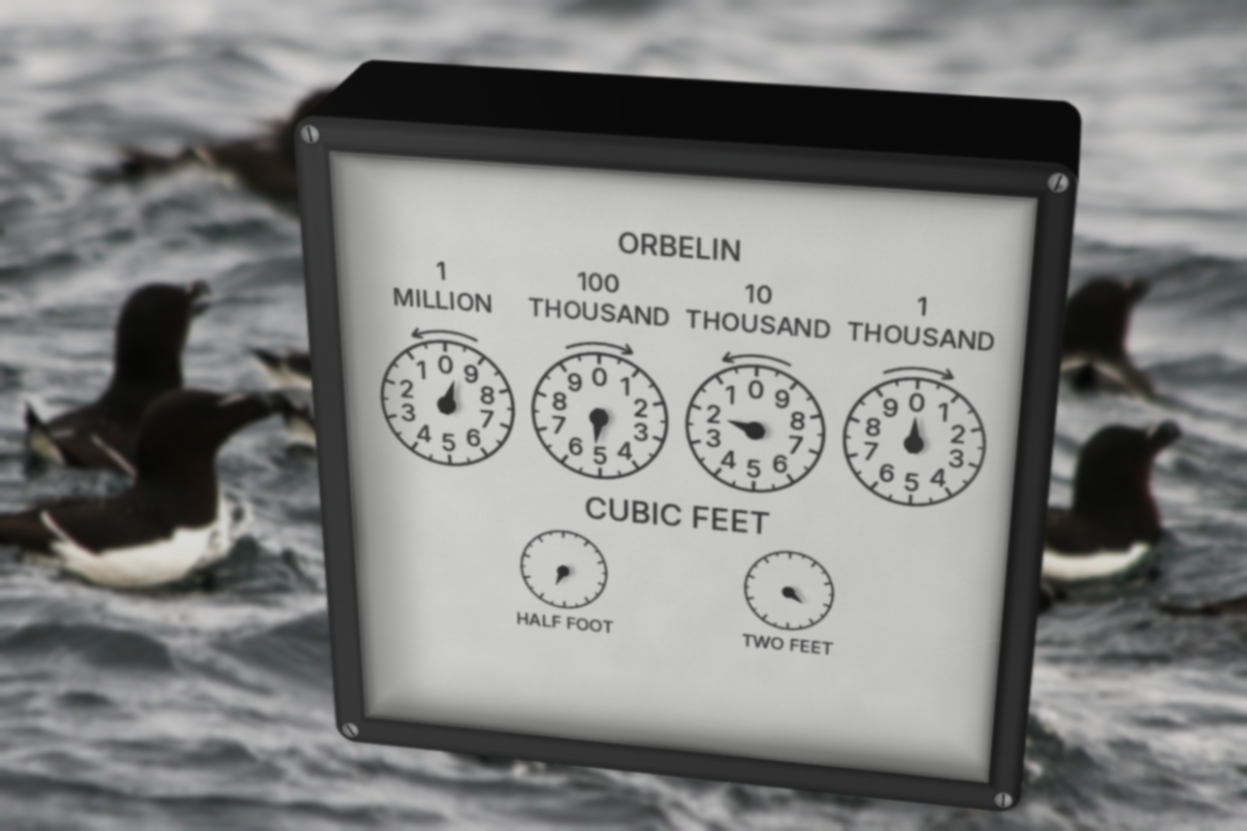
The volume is 952000 ft³
